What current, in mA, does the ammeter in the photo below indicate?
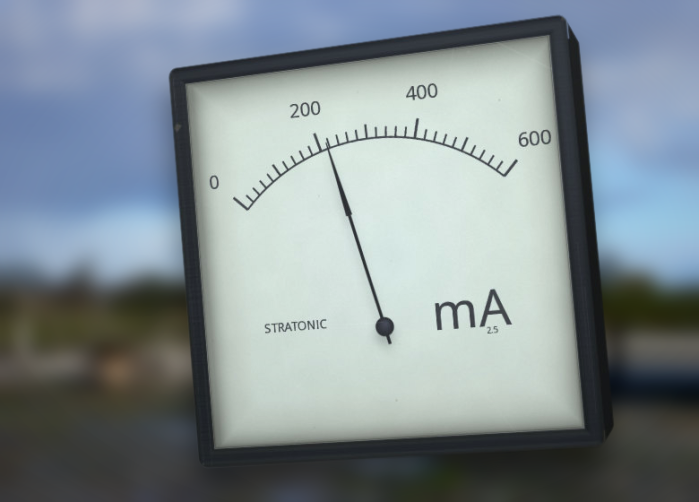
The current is 220 mA
